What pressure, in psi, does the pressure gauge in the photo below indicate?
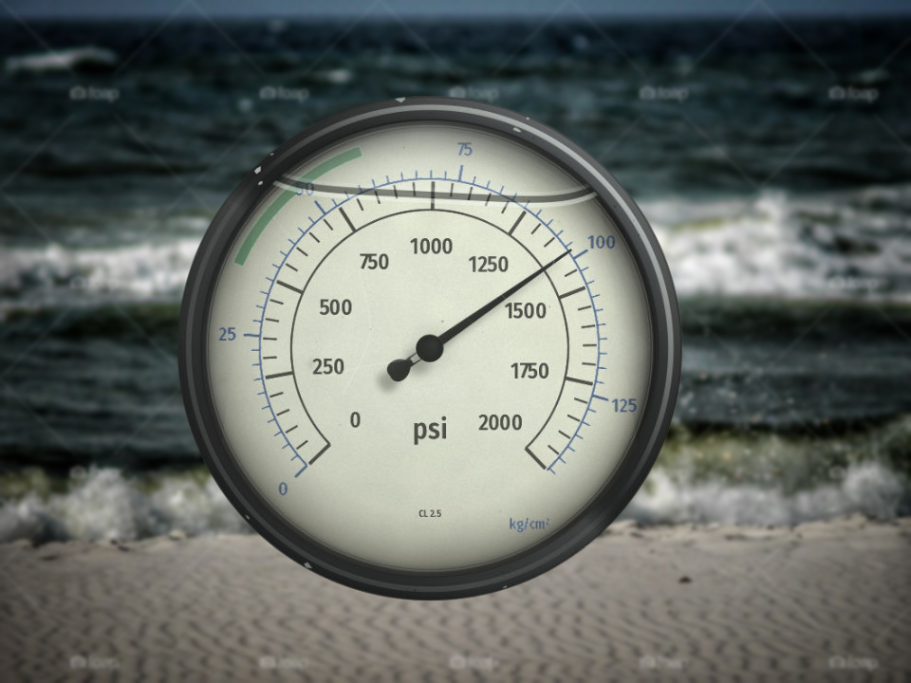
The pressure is 1400 psi
